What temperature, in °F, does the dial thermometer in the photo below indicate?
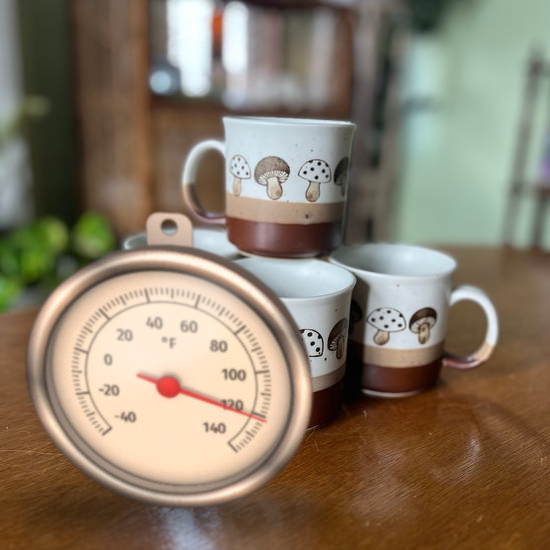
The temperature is 120 °F
